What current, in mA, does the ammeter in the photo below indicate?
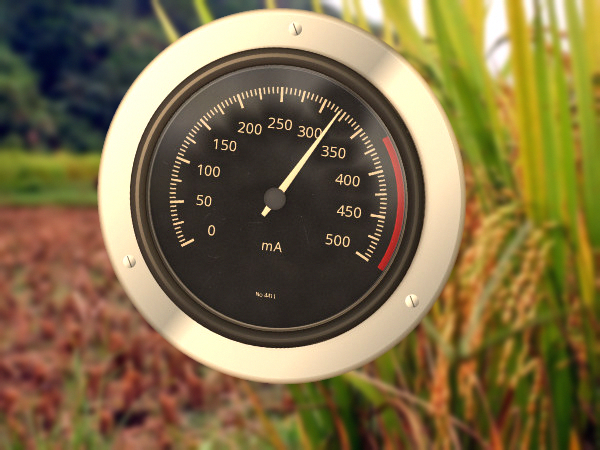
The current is 320 mA
